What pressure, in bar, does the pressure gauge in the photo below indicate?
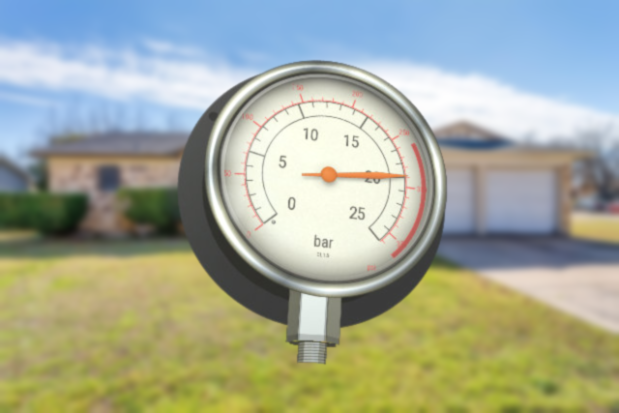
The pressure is 20 bar
